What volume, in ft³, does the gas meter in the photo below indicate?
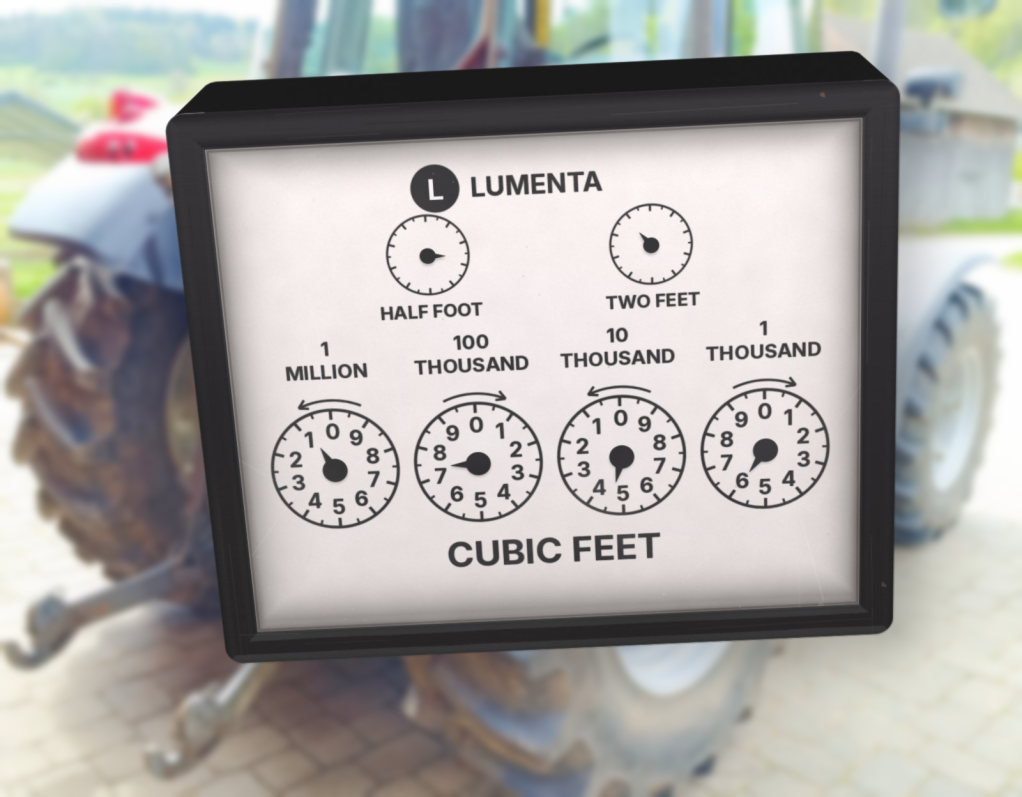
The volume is 74600 ft³
